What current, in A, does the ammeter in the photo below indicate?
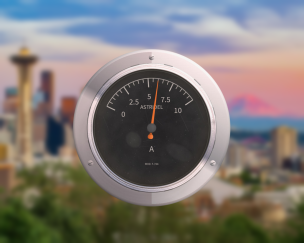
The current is 6 A
